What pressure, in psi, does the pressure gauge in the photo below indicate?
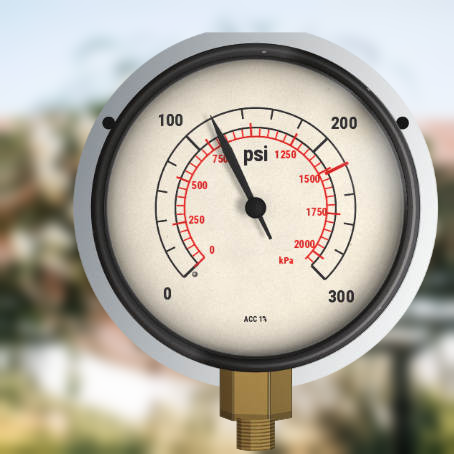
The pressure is 120 psi
